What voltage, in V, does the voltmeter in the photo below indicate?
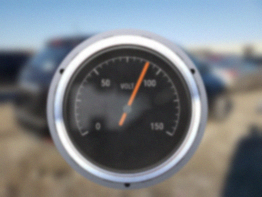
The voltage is 90 V
